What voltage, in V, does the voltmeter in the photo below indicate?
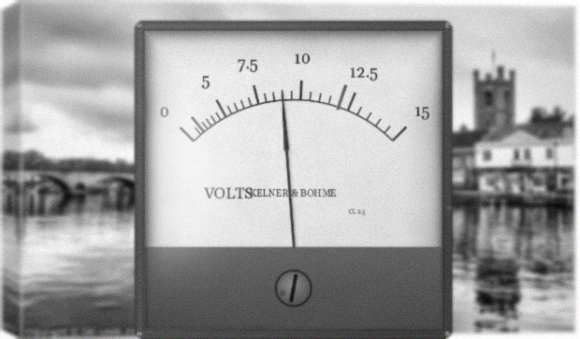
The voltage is 9 V
